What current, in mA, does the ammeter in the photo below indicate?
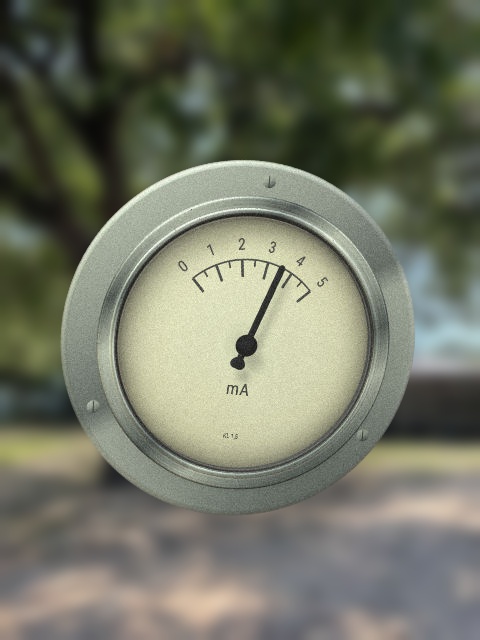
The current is 3.5 mA
